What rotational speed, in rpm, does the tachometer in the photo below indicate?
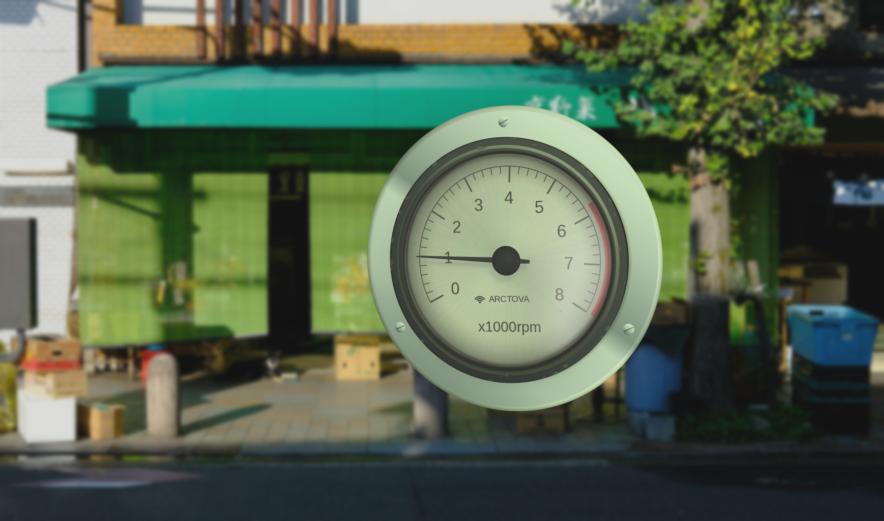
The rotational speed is 1000 rpm
